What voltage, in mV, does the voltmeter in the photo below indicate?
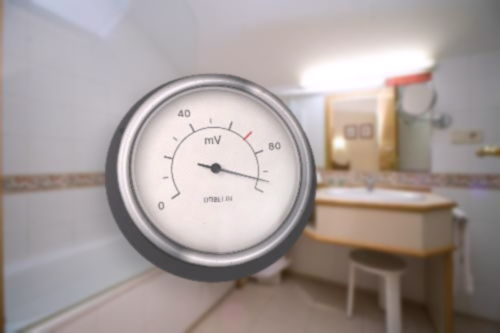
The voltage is 95 mV
